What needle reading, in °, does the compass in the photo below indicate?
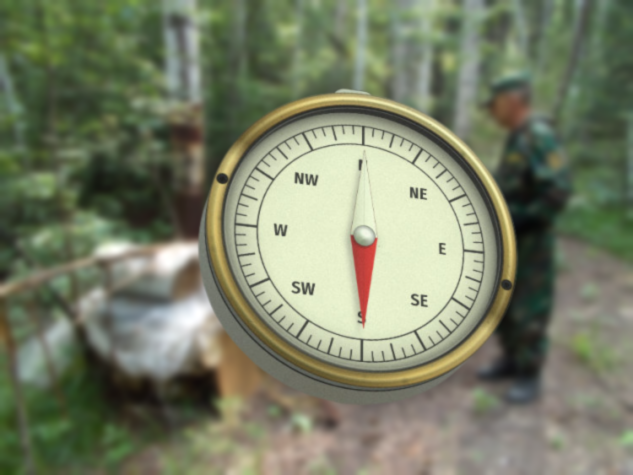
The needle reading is 180 °
